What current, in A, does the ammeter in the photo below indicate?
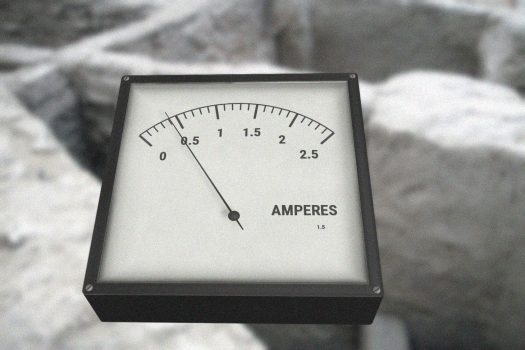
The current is 0.4 A
